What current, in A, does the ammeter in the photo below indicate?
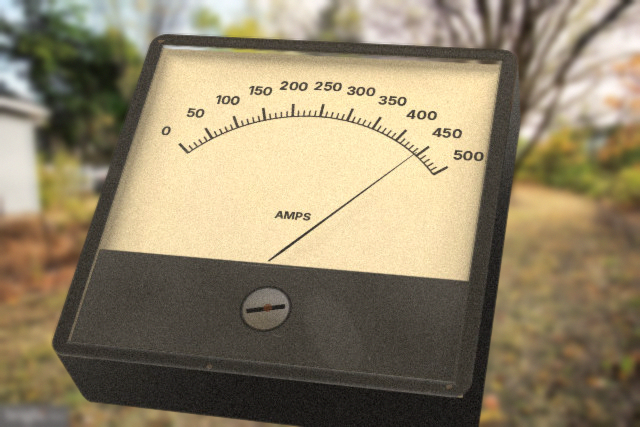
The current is 450 A
